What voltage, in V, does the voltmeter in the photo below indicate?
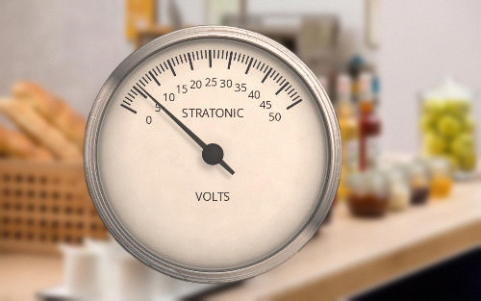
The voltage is 6 V
